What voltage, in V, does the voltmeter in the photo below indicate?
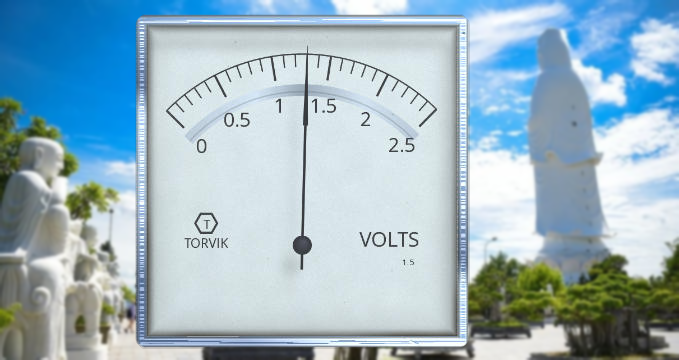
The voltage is 1.3 V
